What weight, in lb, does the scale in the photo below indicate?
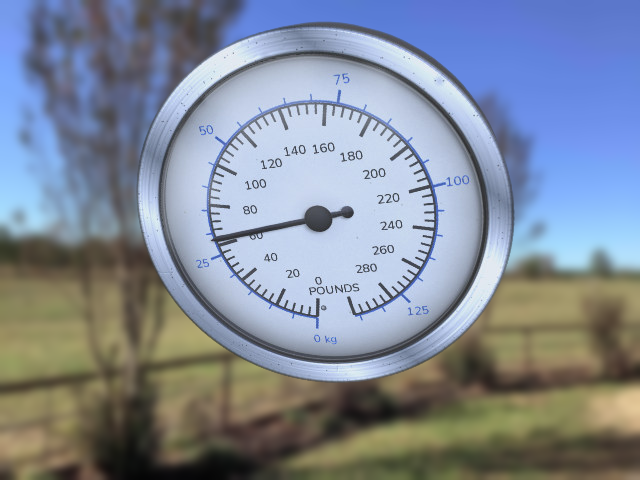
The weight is 64 lb
